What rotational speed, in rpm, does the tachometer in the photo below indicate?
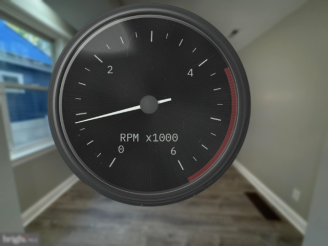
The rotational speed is 875 rpm
